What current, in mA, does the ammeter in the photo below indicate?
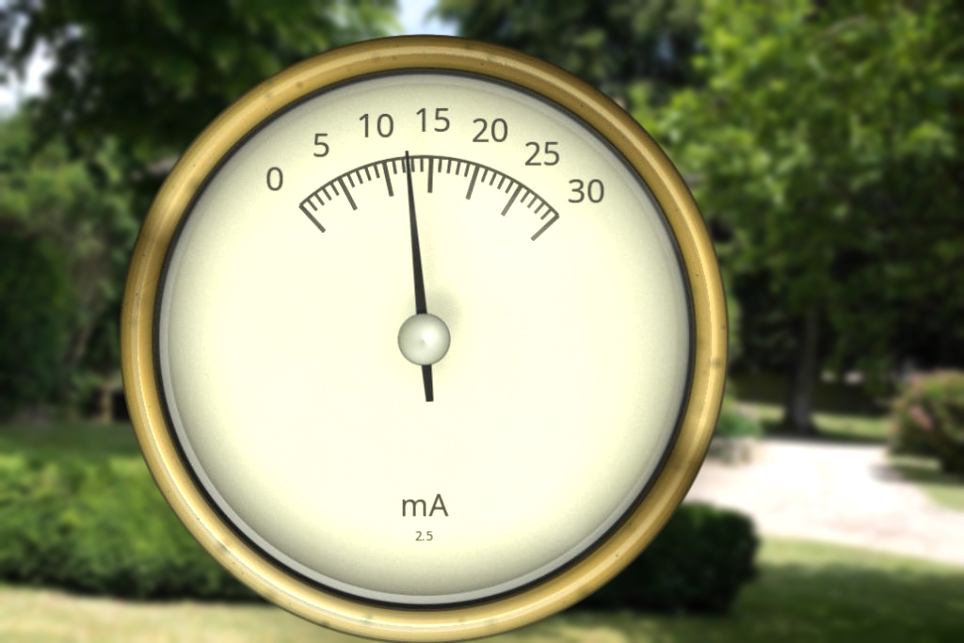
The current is 12.5 mA
